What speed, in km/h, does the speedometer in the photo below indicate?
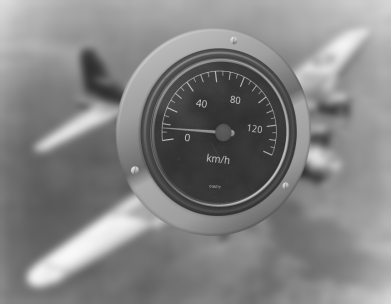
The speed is 7.5 km/h
